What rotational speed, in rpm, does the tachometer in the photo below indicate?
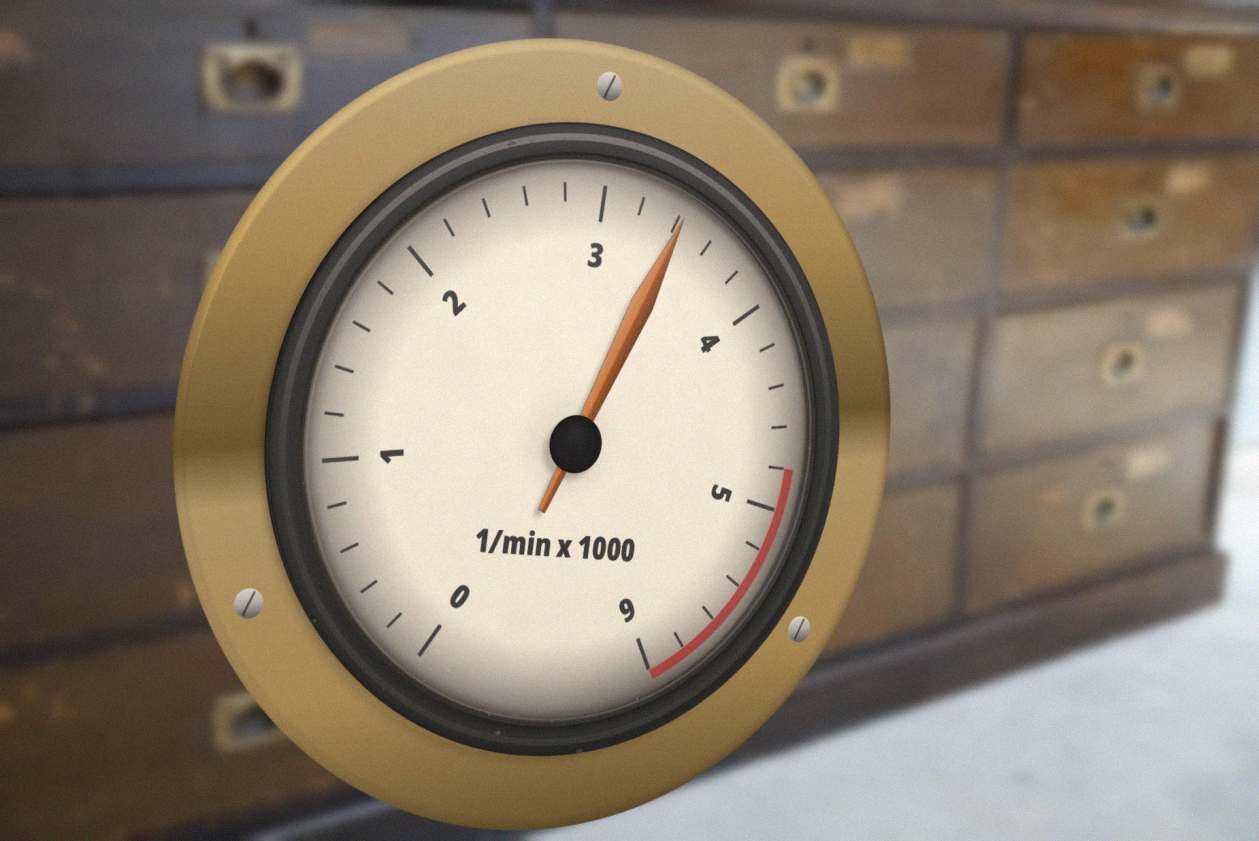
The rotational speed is 3400 rpm
